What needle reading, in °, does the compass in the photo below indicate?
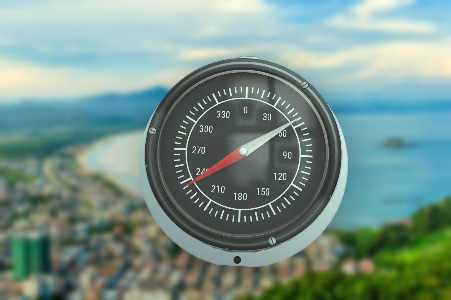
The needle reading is 235 °
